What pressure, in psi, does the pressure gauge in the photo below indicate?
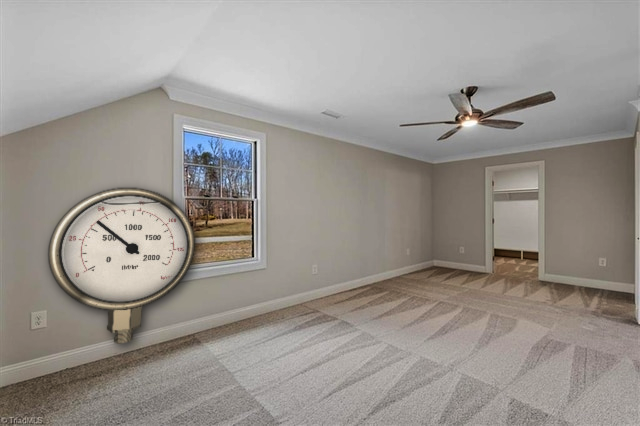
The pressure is 600 psi
